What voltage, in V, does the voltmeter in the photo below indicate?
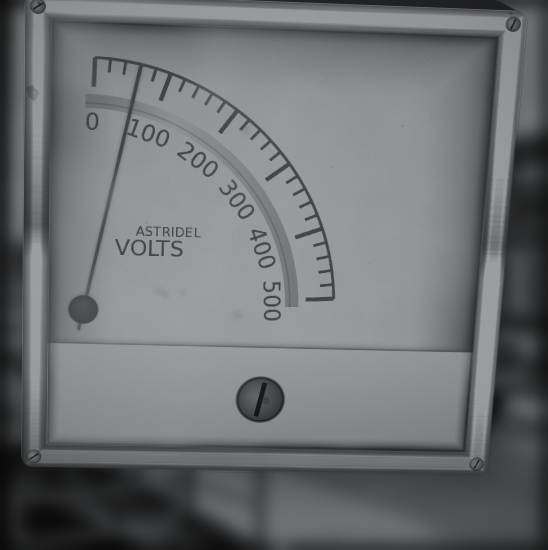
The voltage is 60 V
